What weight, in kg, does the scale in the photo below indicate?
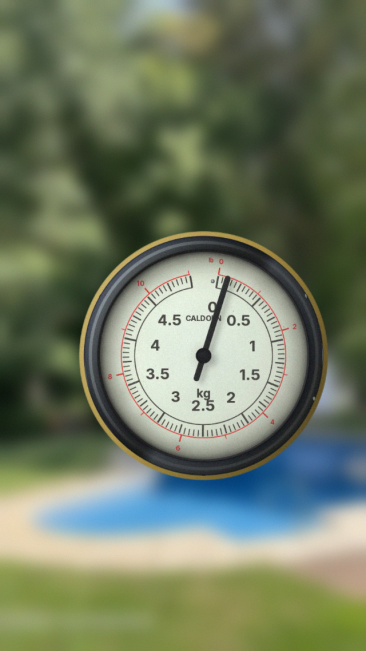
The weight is 0.1 kg
